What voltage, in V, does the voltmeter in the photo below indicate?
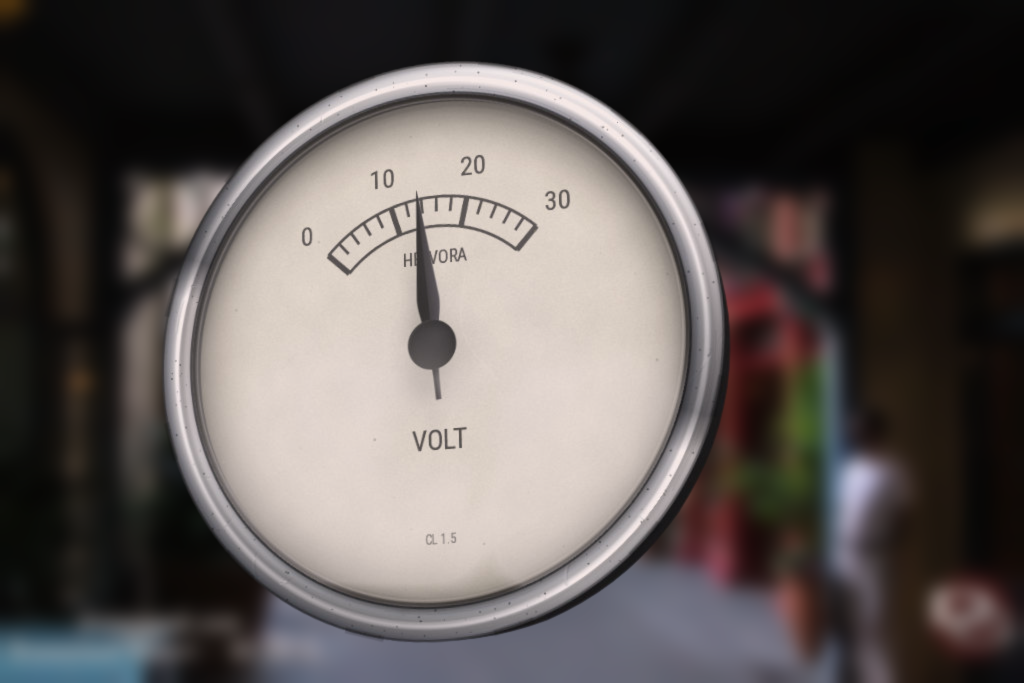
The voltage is 14 V
